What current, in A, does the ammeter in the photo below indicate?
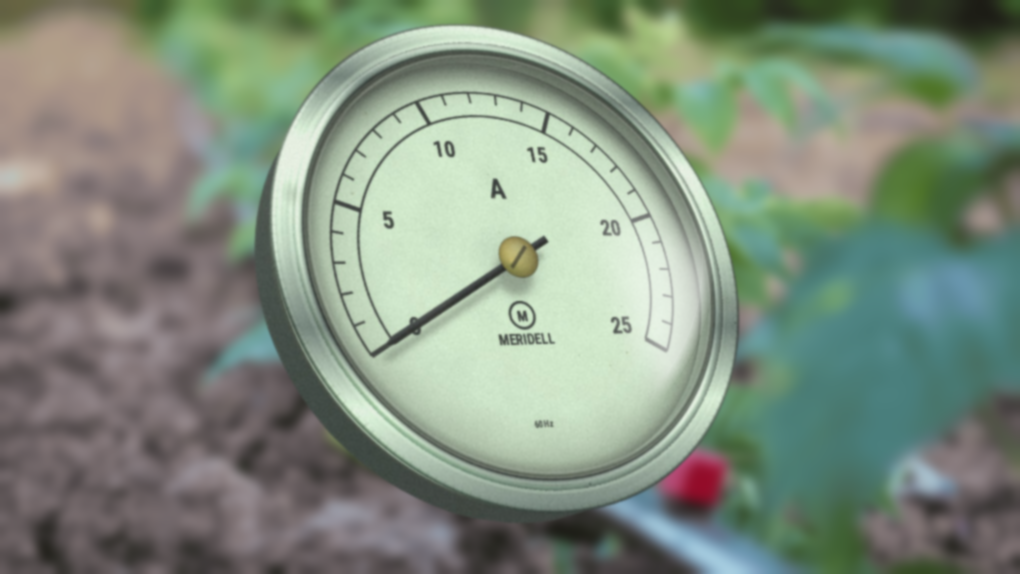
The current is 0 A
